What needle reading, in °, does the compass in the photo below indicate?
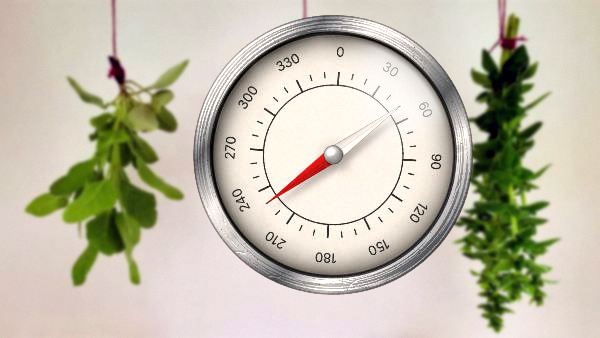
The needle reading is 230 °
